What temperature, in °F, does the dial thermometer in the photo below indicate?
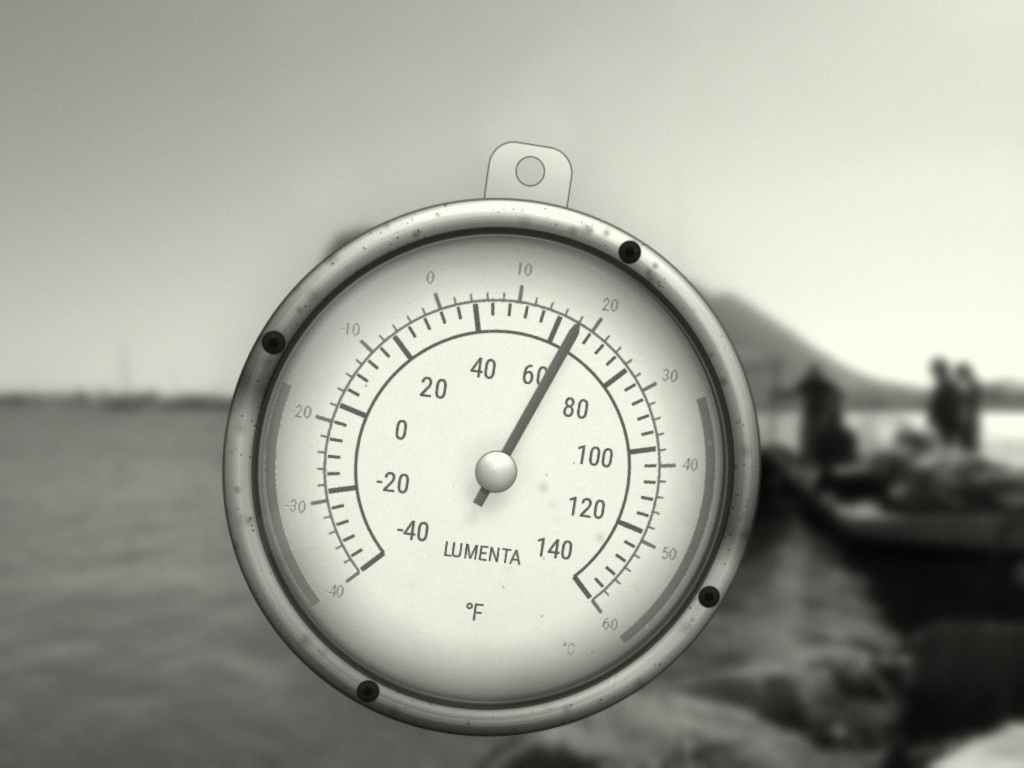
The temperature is 64 °F
